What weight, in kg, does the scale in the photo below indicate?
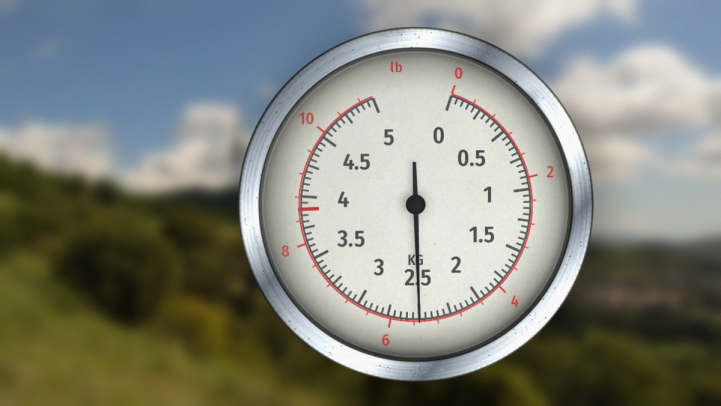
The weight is 2.5 kg
